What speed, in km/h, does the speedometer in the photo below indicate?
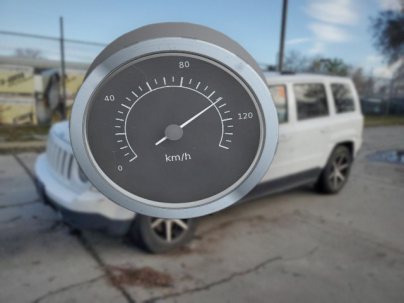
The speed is 105 km/h
